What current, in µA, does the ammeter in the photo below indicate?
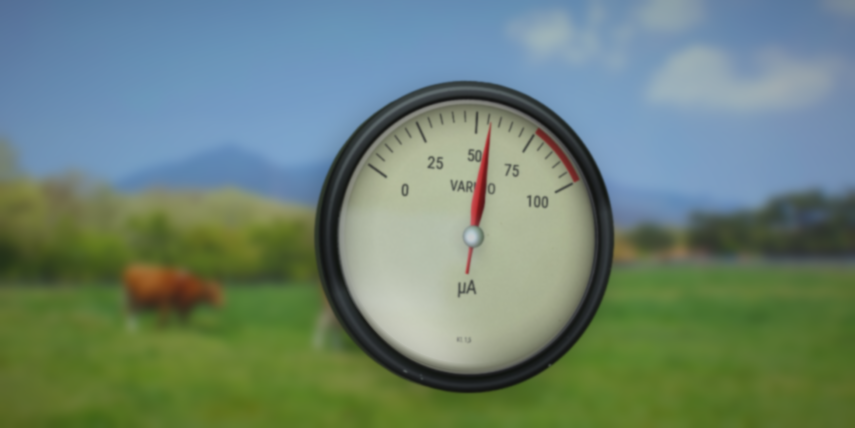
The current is 55 µA
